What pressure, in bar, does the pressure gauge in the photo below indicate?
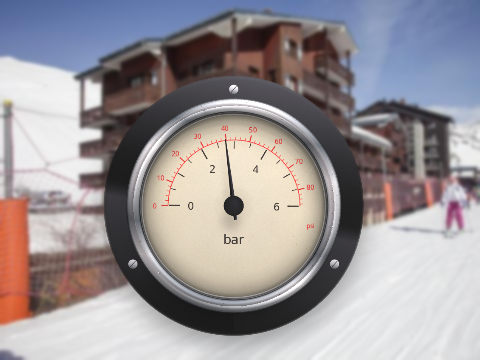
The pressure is 2.75 bar
